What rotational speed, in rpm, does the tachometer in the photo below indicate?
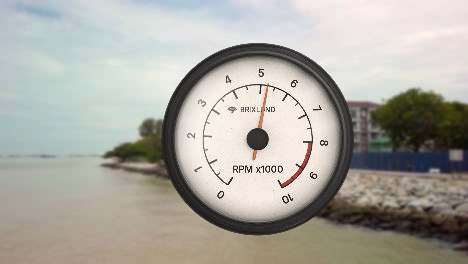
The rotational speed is 5250 rpm
